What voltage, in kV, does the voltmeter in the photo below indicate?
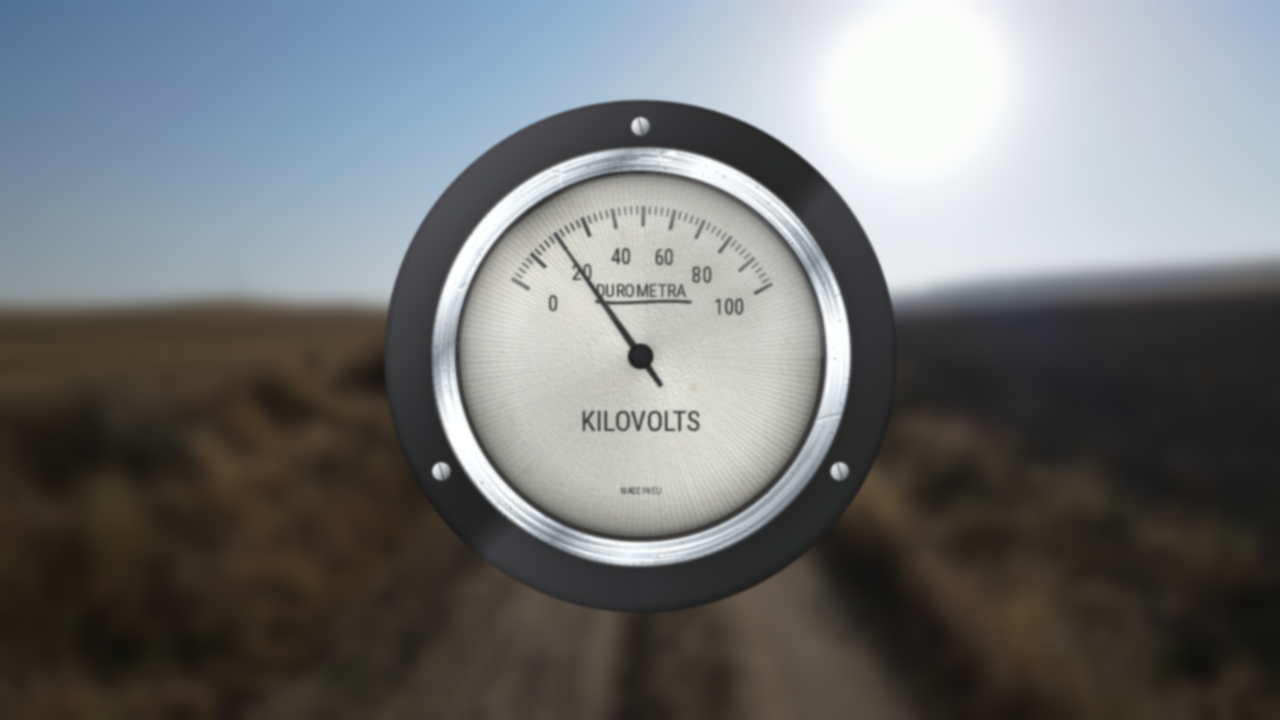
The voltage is 20 kV
